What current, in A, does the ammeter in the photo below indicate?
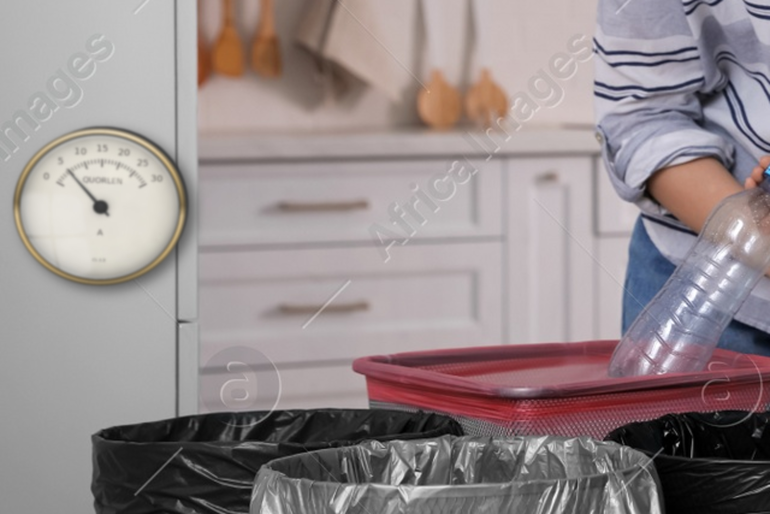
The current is 5 A
